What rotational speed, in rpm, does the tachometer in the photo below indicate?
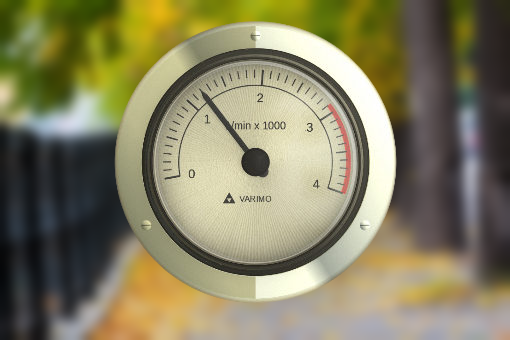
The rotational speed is 1200 rpm
